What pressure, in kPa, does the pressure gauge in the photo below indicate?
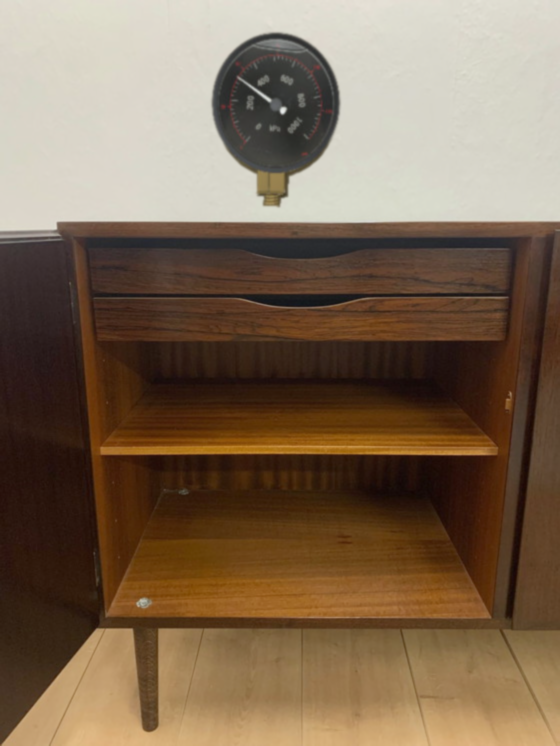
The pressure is 300 kPa
